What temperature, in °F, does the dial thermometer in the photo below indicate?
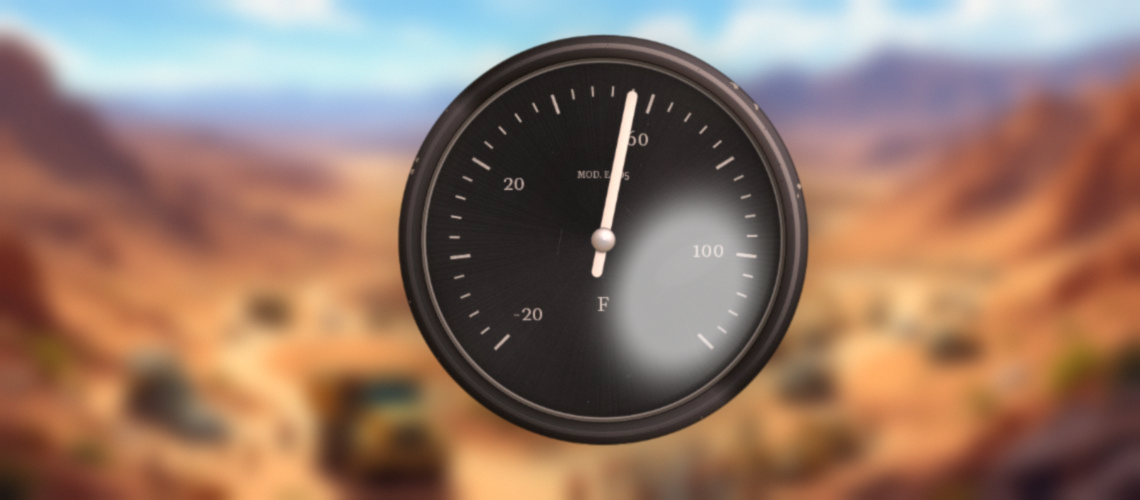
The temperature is 56 °F
